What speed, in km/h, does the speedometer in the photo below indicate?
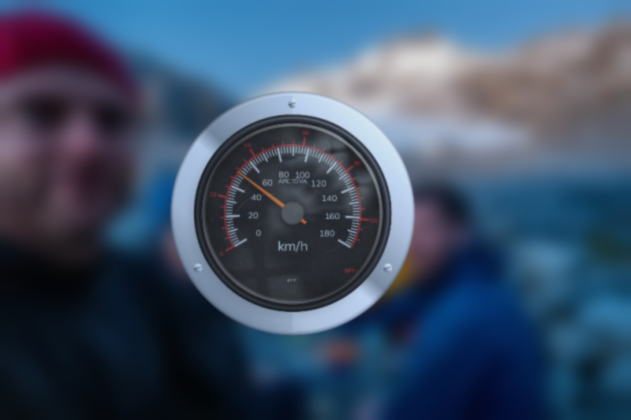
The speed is 50 km/h
